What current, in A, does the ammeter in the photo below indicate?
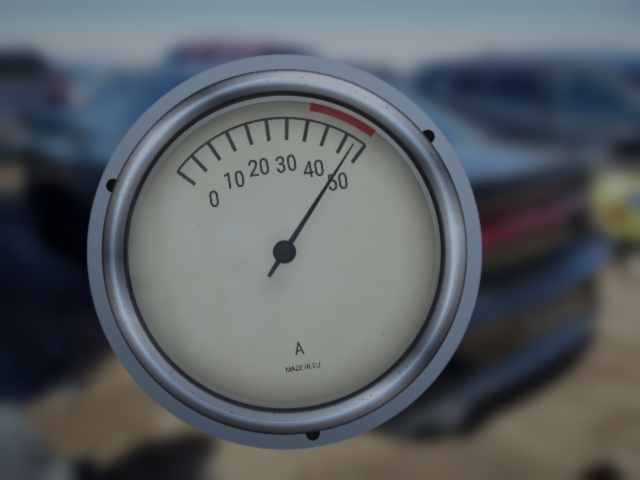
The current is 47.5 A
